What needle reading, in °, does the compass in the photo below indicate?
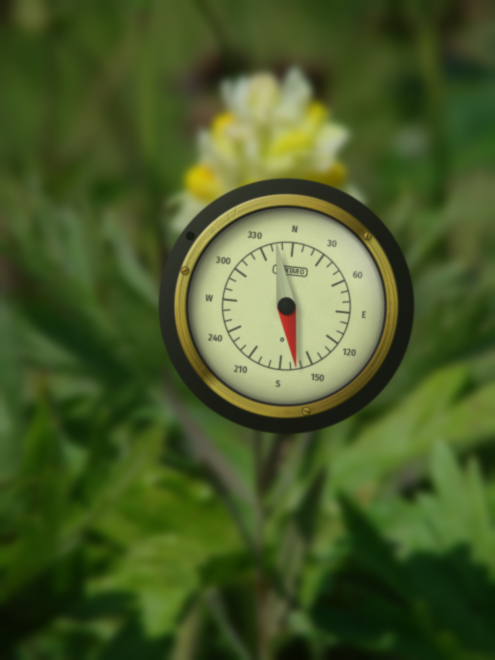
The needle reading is 165 °
